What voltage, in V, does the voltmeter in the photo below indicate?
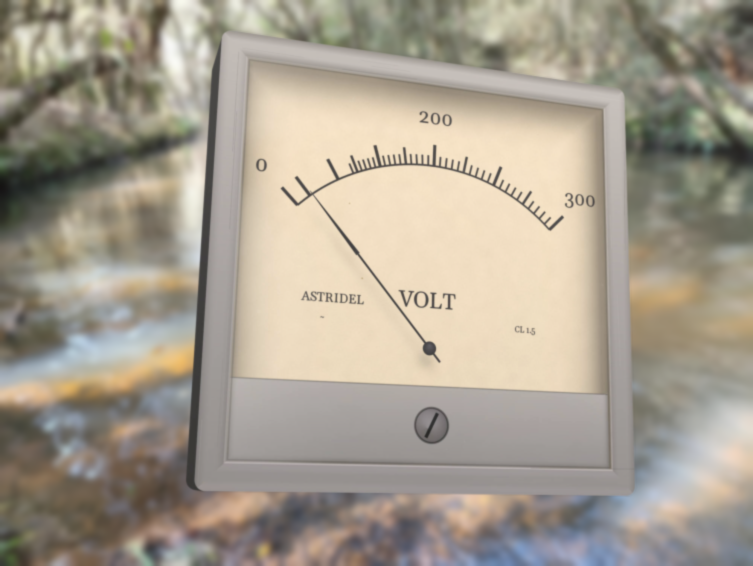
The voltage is 50 V
